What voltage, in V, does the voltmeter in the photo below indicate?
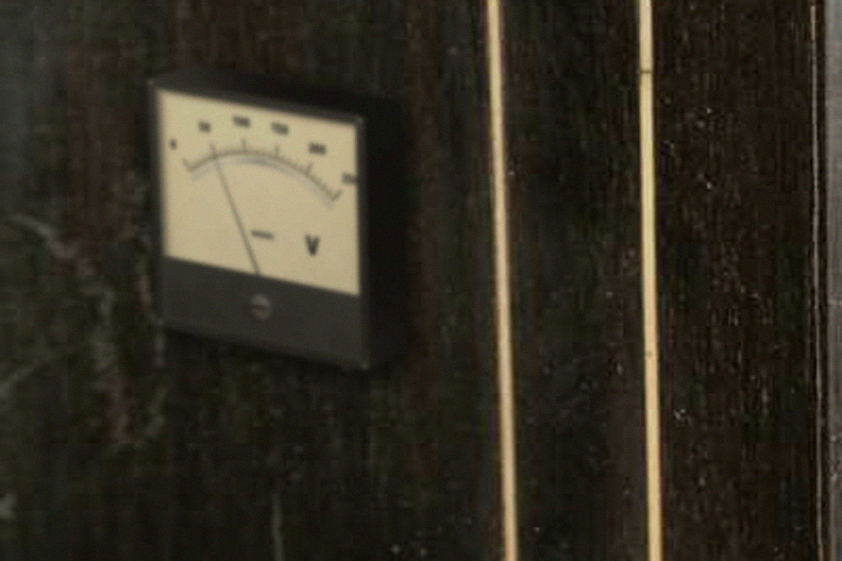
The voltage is 50 V
